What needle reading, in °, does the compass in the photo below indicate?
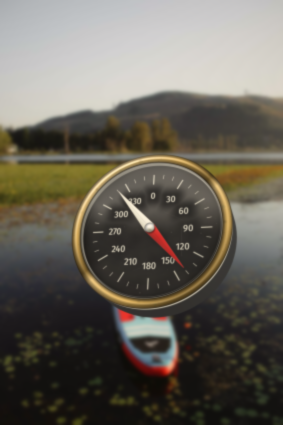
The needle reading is 140 °
